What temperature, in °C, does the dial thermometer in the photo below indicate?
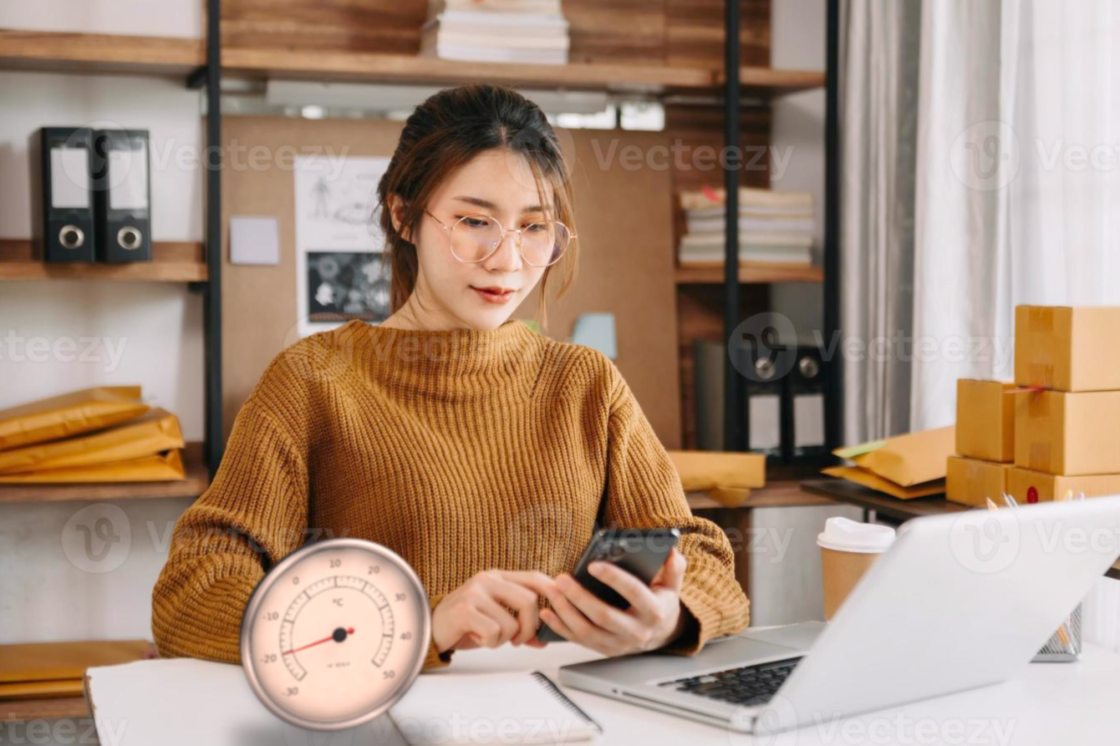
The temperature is -20 °C
